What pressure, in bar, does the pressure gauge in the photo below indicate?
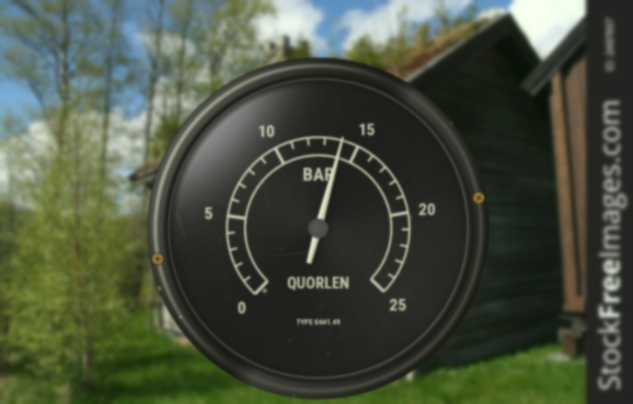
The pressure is 14 bar
